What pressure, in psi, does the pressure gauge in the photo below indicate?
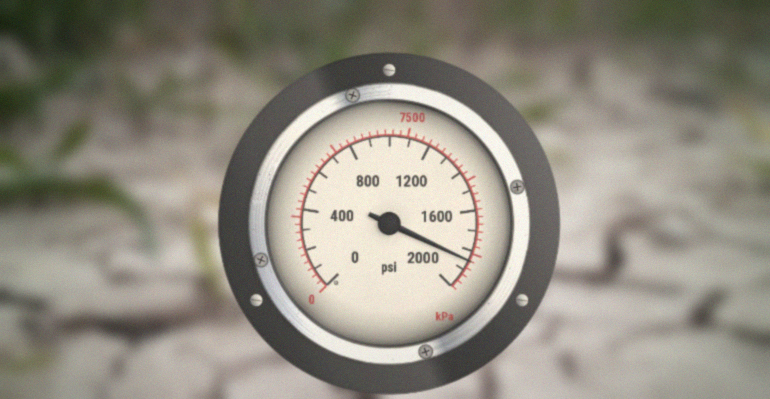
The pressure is 1850 psi
